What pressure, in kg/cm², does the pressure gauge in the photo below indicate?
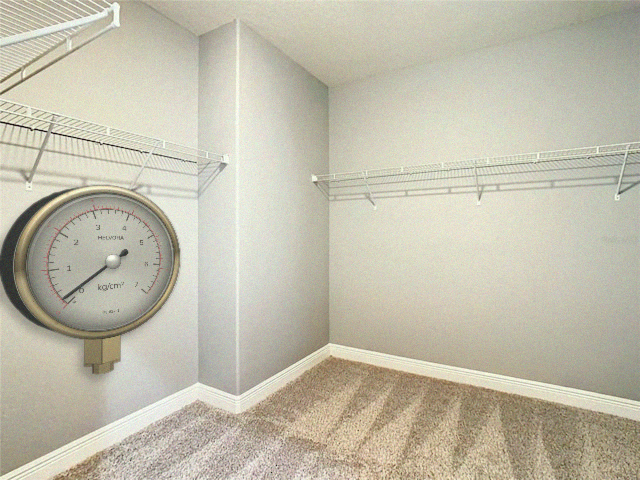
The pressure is 0.2 kg/cm²
